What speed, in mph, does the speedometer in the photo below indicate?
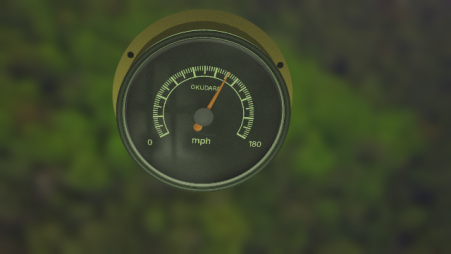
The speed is 110 mph
